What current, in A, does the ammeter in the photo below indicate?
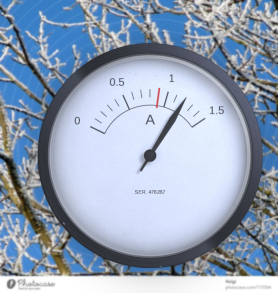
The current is 1.2 A
